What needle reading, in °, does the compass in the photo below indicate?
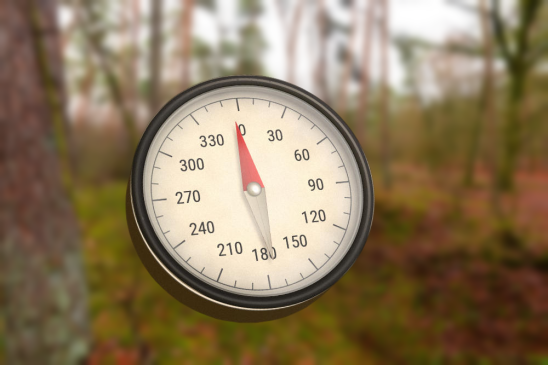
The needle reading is 355 °
